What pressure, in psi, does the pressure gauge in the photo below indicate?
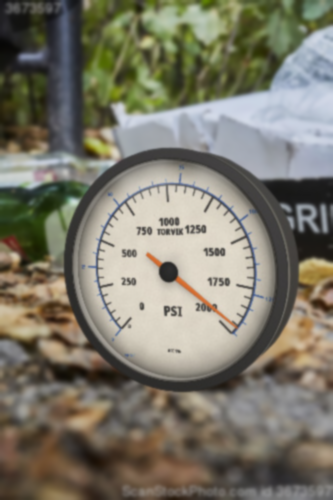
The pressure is 1950 psi
